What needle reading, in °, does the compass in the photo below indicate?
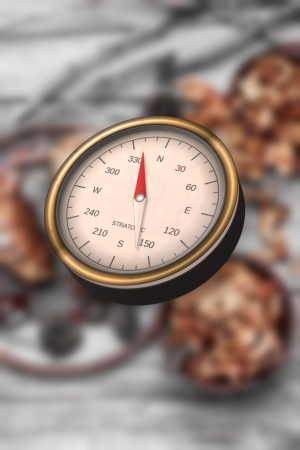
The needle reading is 340 °
